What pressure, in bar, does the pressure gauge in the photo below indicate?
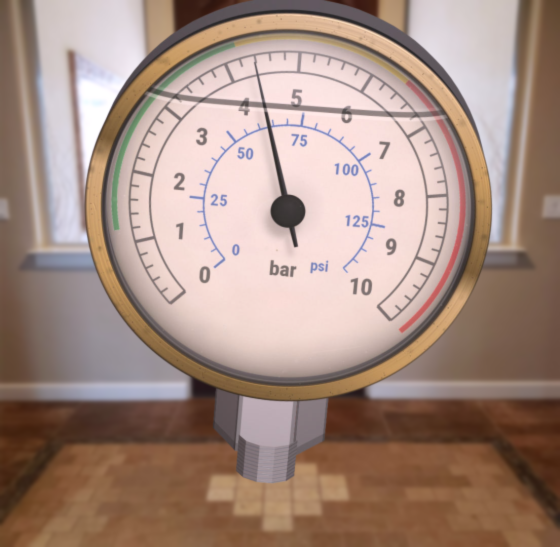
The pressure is 4.4 bar
